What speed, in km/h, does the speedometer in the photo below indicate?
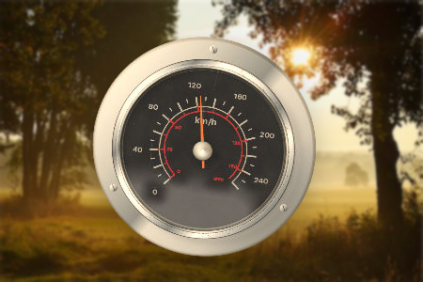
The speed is 125 km/h
